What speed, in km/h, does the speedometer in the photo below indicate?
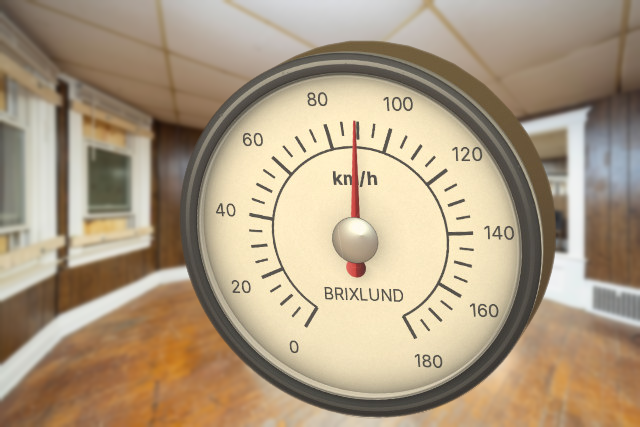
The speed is 90 km/h
